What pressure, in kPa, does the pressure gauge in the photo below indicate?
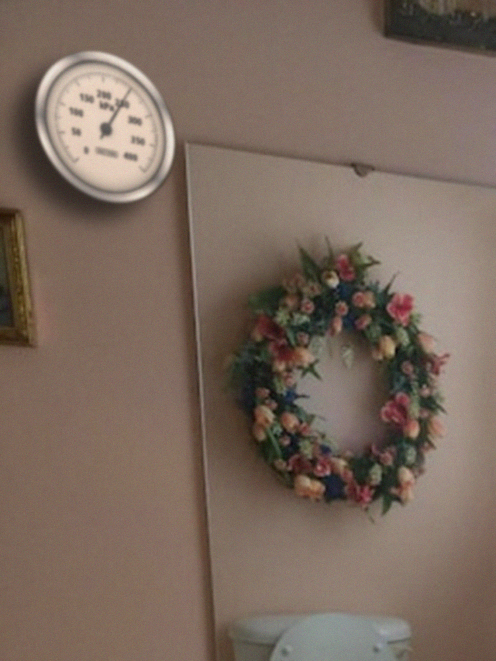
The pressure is 250 kPa
